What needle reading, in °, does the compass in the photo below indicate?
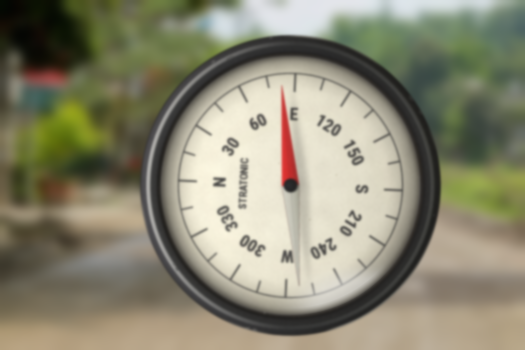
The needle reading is 82.5 °
